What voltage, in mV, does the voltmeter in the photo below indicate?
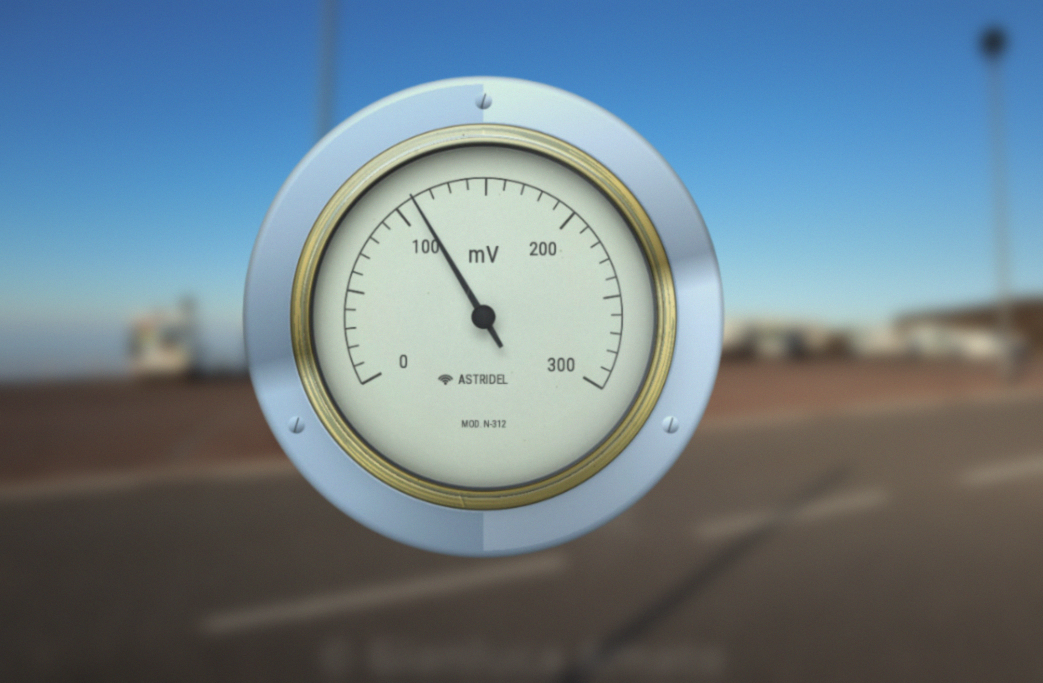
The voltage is 110 mV
